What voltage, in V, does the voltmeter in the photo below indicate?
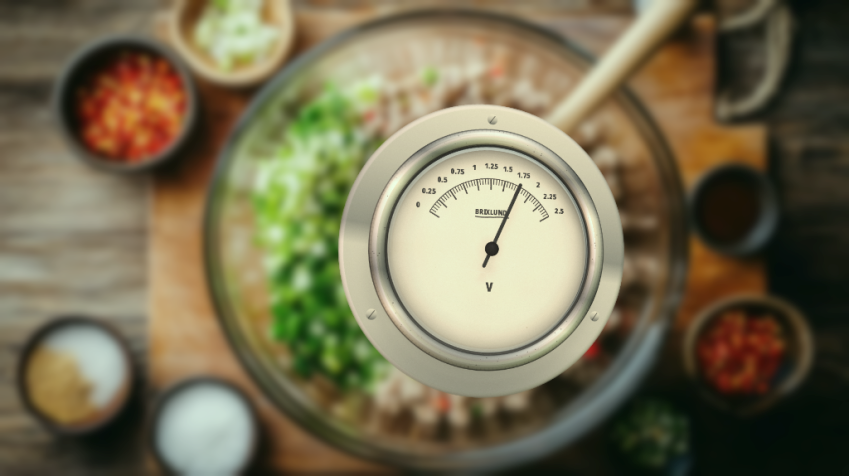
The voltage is 1.75 V
